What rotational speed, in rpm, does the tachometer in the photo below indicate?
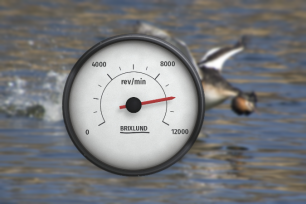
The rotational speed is 10000 rpm
